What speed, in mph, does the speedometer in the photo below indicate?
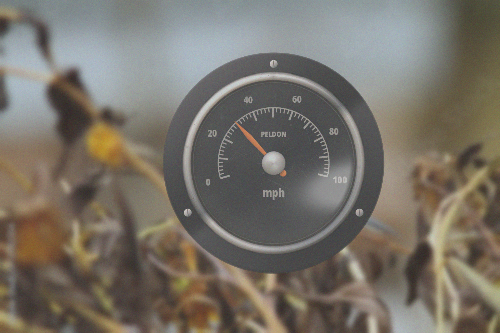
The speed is 30 mph
